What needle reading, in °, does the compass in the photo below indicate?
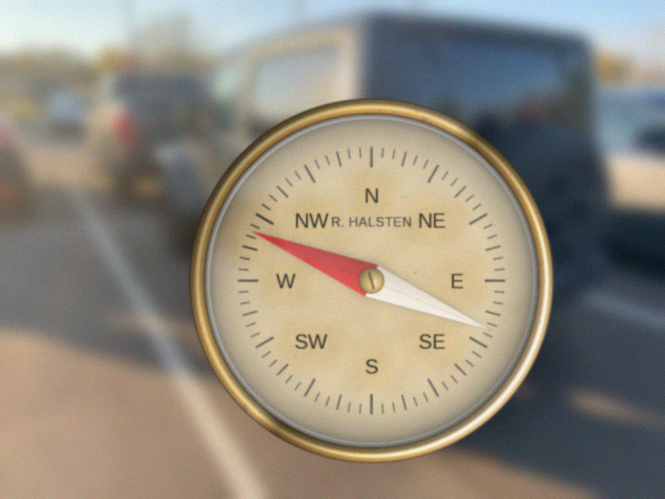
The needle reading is 292.5 °
